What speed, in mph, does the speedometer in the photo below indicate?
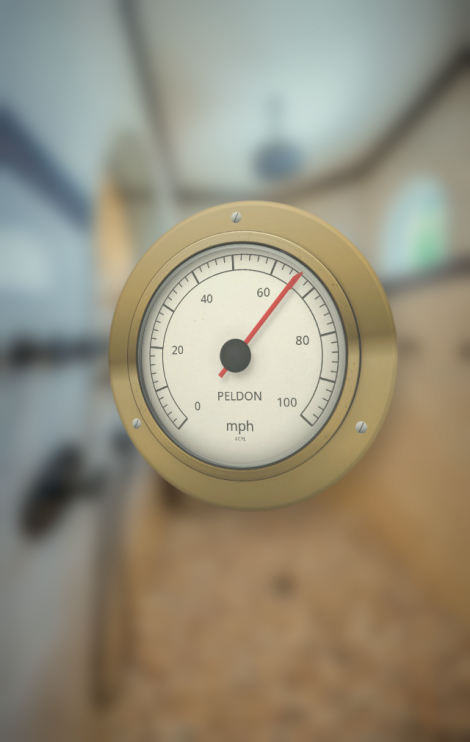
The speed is 66 mph
